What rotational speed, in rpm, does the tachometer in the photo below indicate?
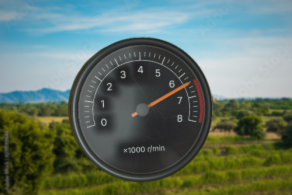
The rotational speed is 6400 rpm
